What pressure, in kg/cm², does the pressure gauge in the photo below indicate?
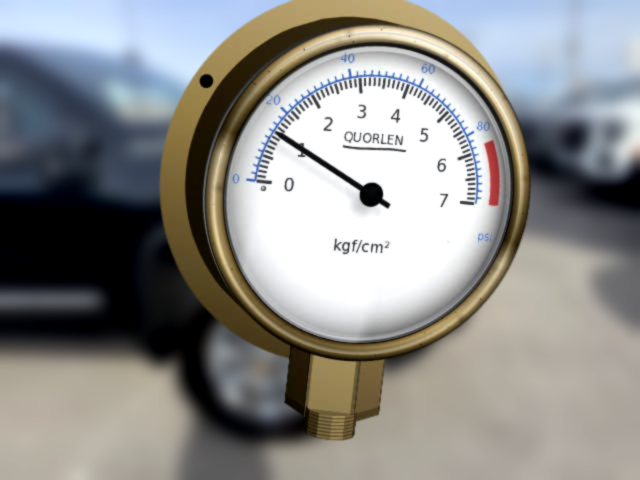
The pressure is 1 kg/cm²
